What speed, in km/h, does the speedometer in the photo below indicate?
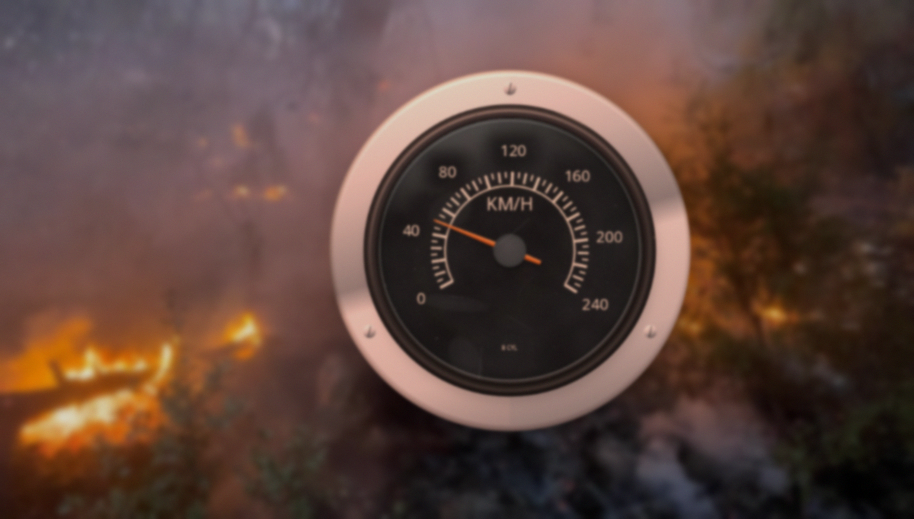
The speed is 50 km/h
